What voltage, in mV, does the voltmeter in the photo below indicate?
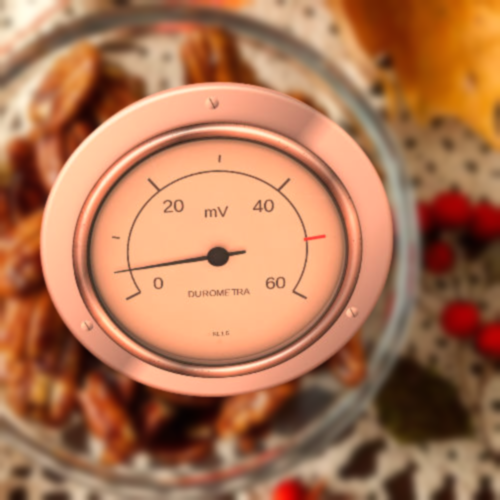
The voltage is 5 mV
